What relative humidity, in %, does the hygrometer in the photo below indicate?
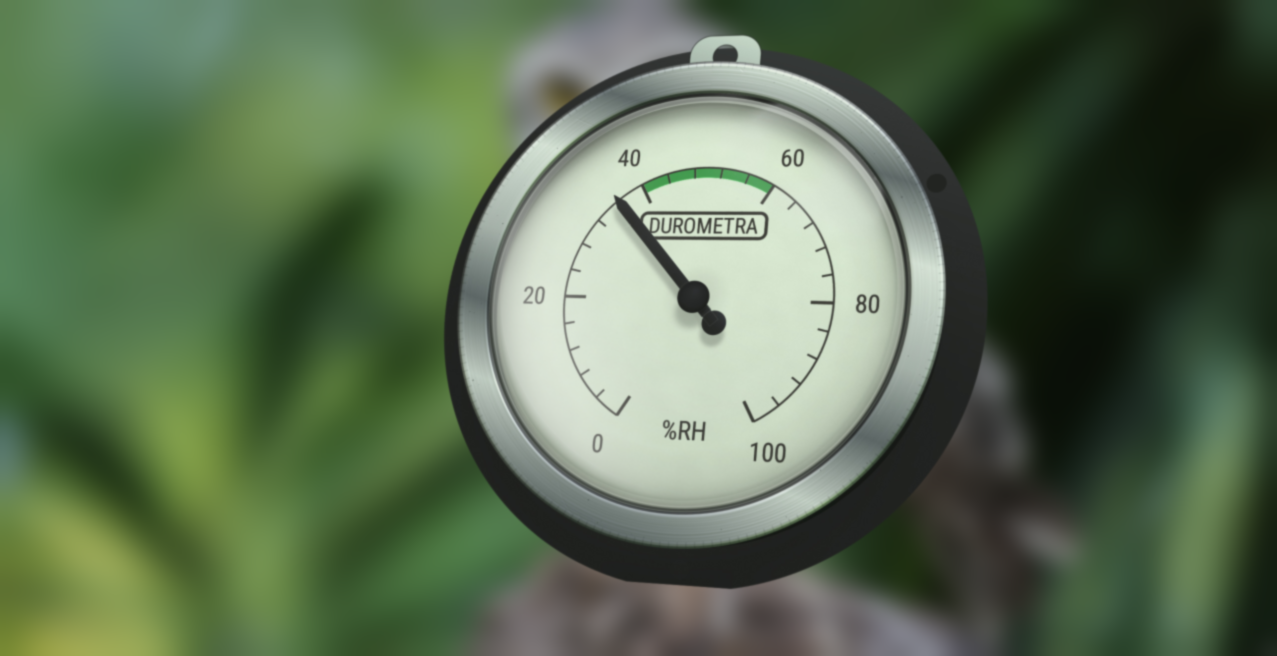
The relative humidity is 36 %
